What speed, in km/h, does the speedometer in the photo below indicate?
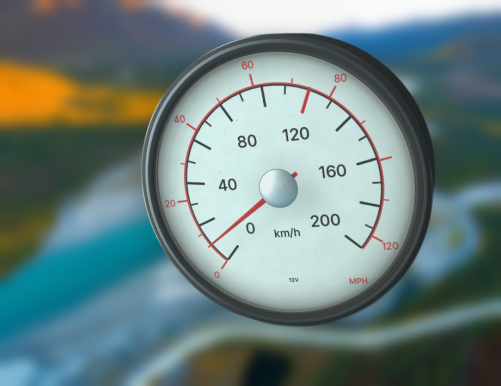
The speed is 10 km/h
